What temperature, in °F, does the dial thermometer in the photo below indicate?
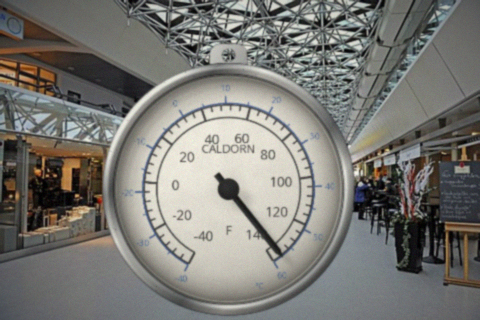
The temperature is 136 °F
